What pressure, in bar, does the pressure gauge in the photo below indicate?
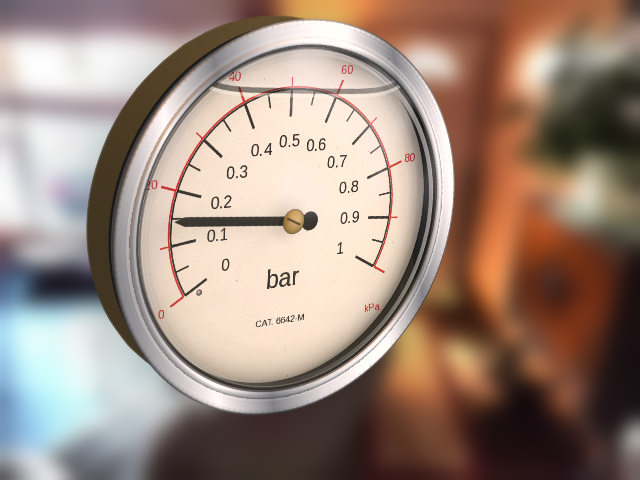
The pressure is 0.15 bar
